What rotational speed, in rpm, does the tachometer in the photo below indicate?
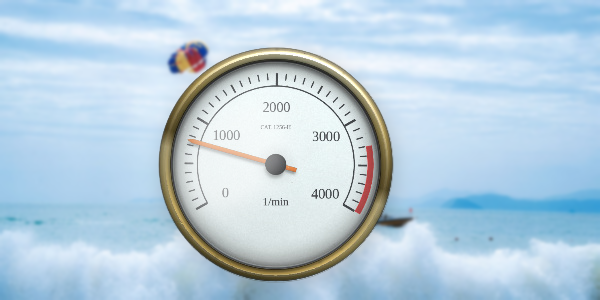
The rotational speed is 750 rpm
